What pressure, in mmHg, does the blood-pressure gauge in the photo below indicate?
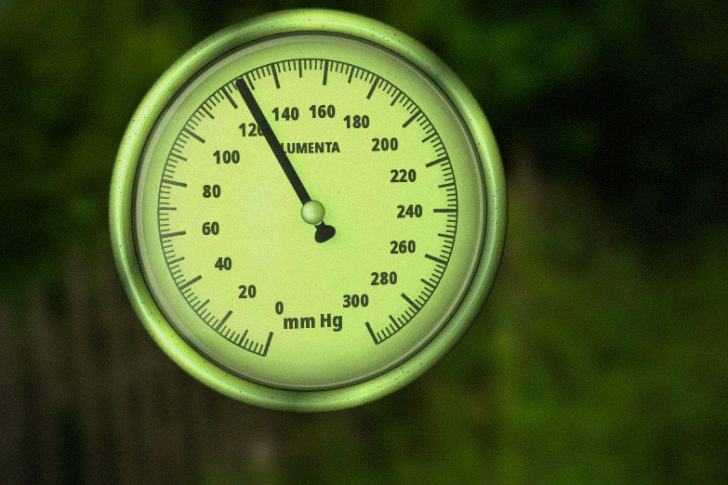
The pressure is 126 mmHg
